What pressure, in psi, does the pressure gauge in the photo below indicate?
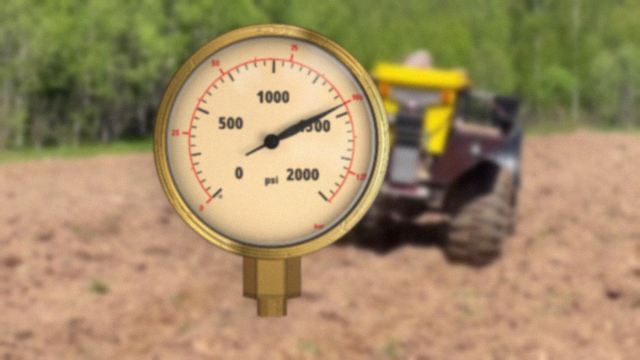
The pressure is 1450 psi
